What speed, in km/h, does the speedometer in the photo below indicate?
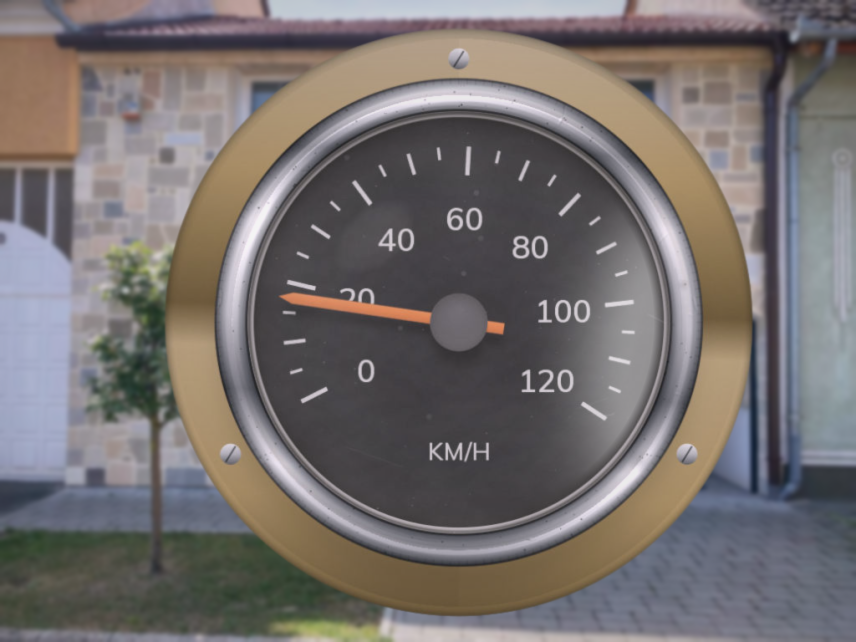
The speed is 17.5 km/h
